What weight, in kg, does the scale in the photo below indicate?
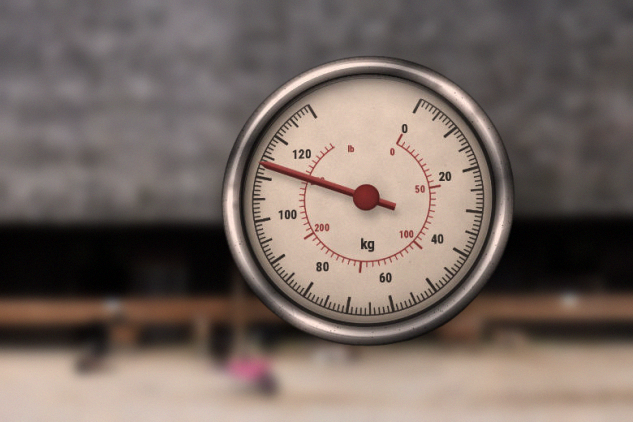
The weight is 113 kg
